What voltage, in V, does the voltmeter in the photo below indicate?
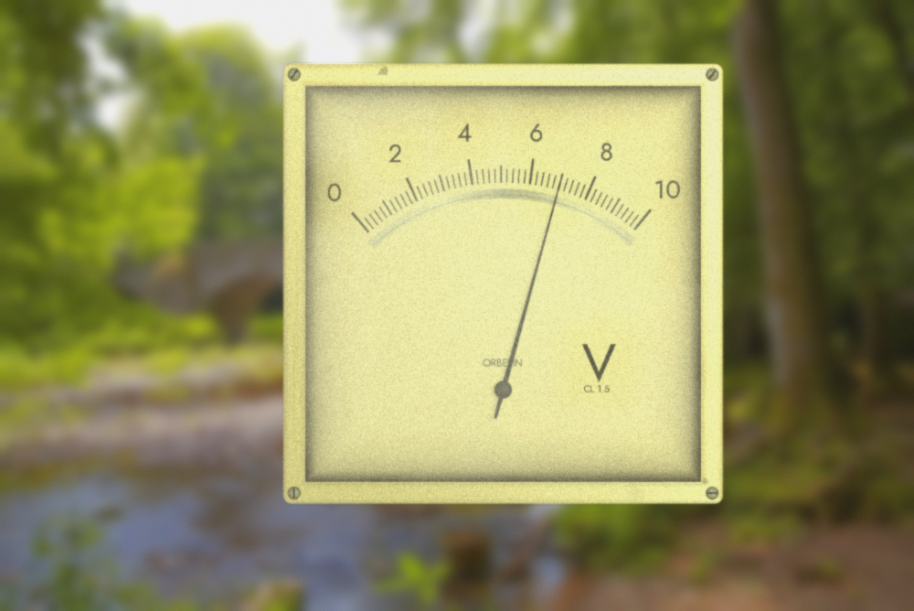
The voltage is 7 V
